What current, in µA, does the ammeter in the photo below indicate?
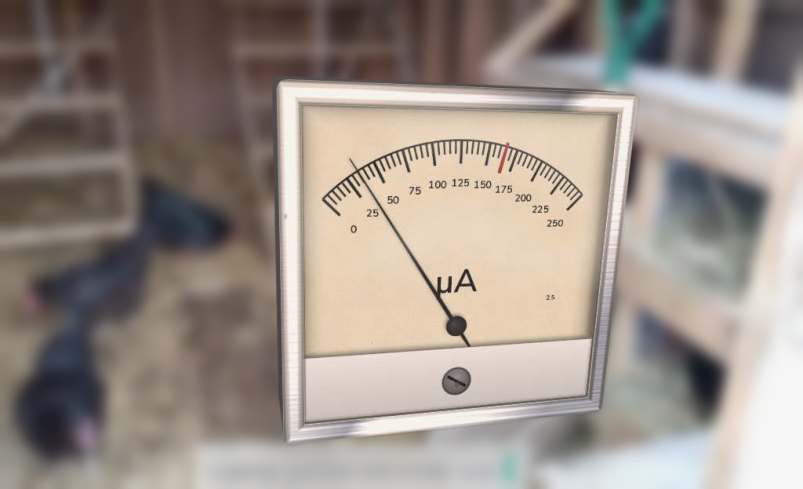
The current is 35 µA
